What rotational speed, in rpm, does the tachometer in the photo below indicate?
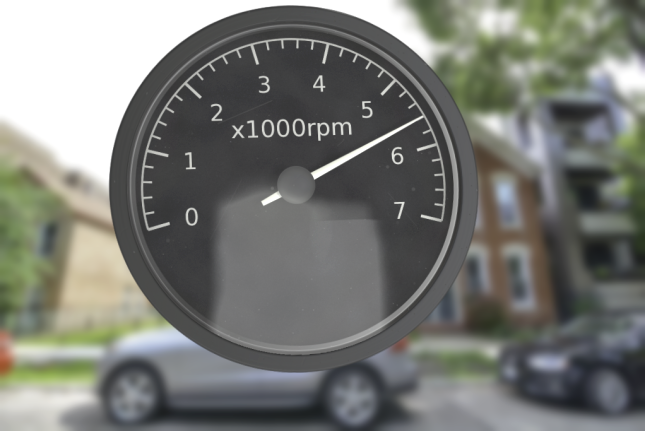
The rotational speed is 5600 rpm
